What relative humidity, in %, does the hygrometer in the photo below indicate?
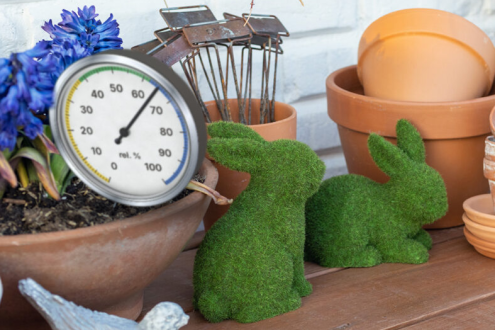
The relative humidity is 65 %
